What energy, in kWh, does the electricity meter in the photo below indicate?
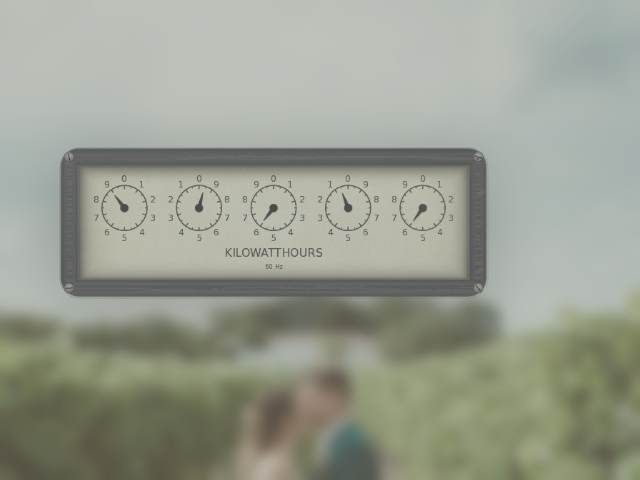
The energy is 89606 kWh
